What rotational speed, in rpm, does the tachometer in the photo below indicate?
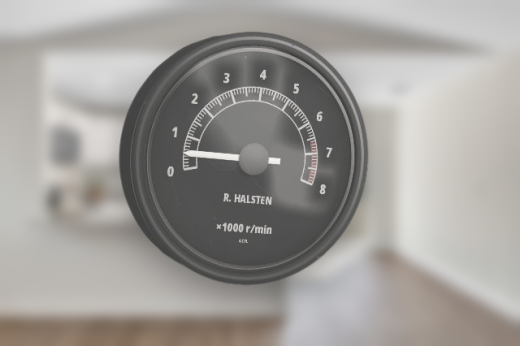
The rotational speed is 500 rpm
